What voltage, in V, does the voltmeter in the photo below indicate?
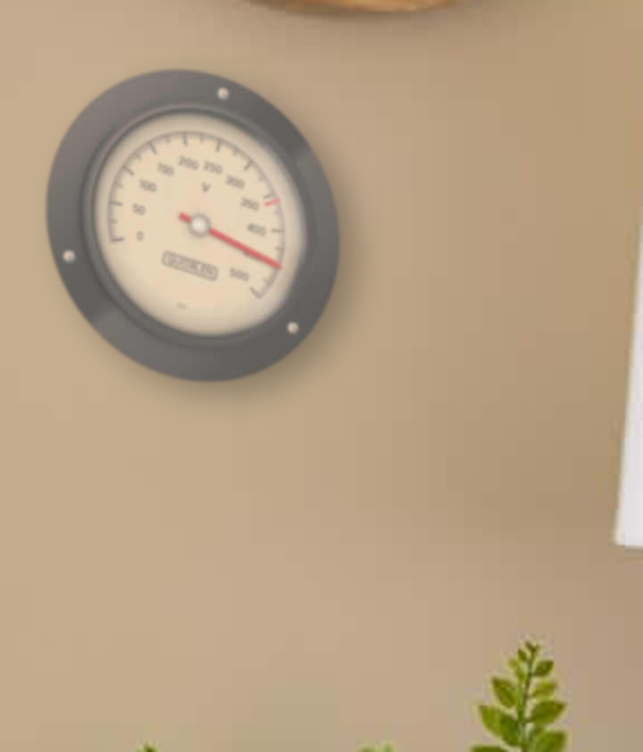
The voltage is 450 V
